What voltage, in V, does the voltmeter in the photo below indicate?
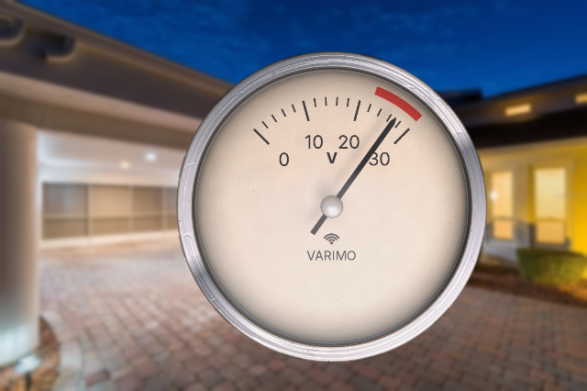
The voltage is 27 V
